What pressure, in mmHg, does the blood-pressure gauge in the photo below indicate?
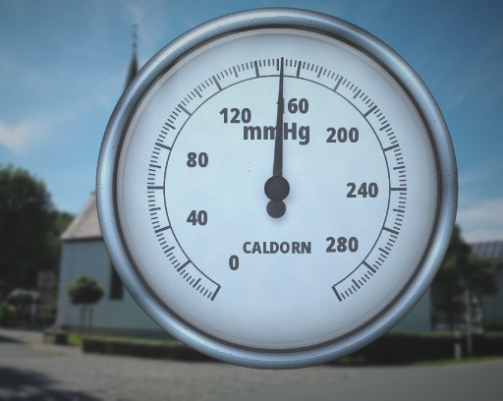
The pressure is 152 mmHg
